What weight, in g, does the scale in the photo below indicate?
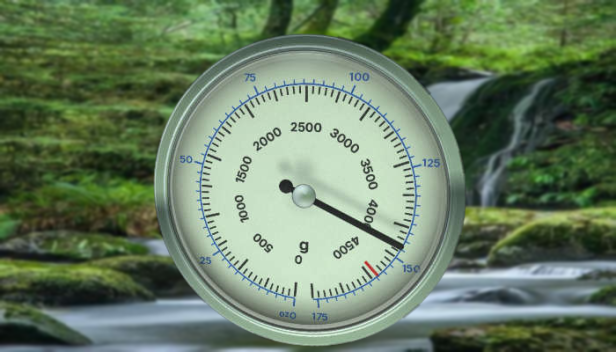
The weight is 4150 g
